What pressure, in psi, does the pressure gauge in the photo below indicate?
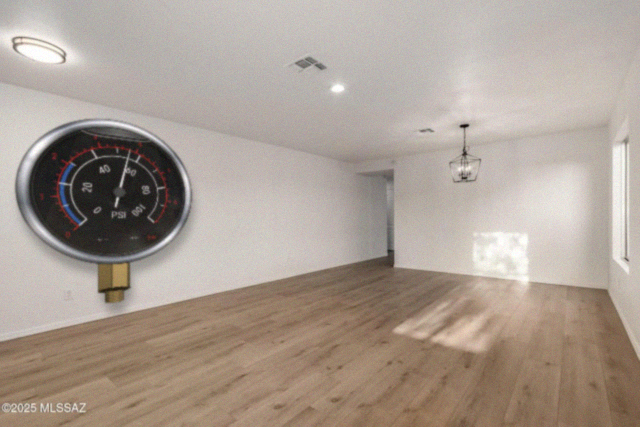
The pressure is 55 psi
